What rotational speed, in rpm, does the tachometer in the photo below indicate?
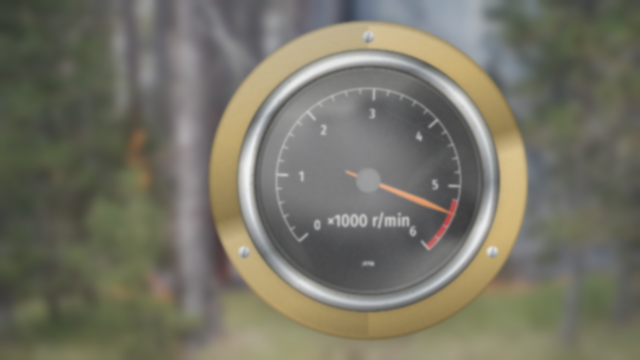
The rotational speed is 5400 rpm
